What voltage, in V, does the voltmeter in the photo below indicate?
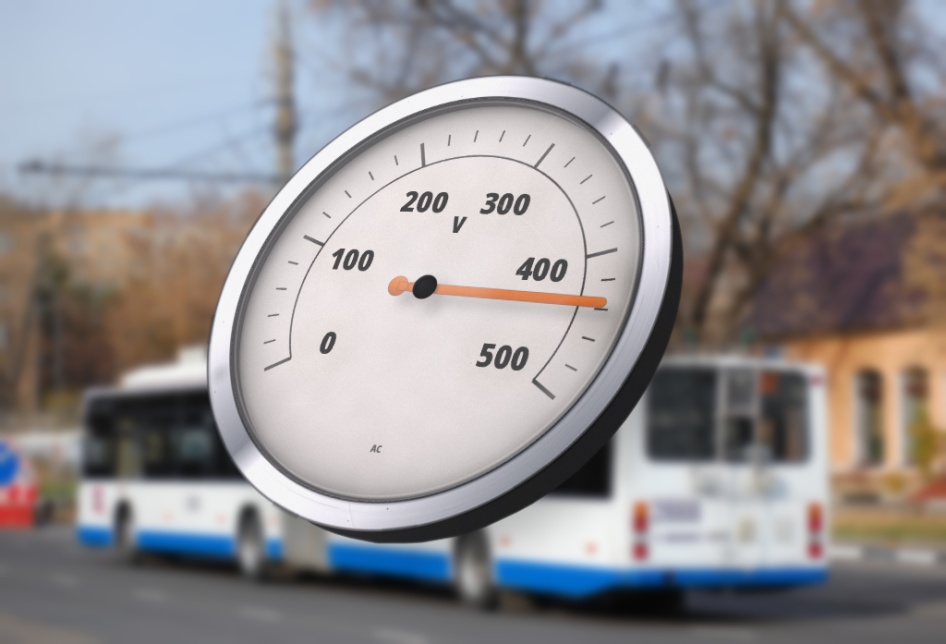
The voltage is 440 V
